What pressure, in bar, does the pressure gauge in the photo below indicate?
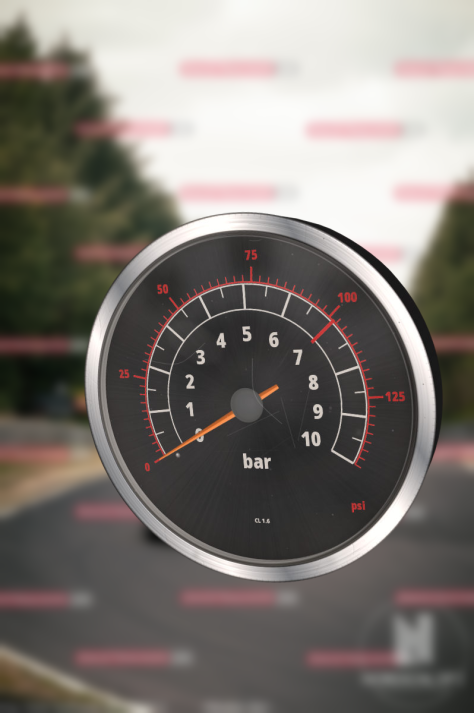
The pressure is 0 bar
